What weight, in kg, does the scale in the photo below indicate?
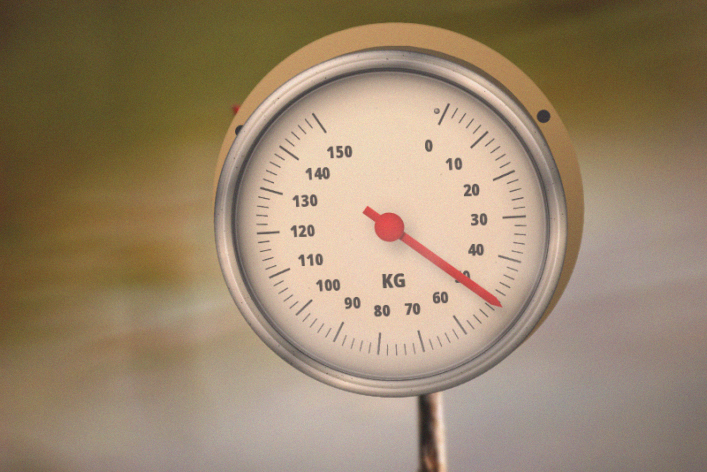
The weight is 50 kg
